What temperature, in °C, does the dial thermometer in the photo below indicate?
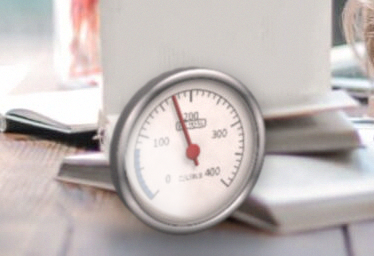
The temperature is 170 °C
